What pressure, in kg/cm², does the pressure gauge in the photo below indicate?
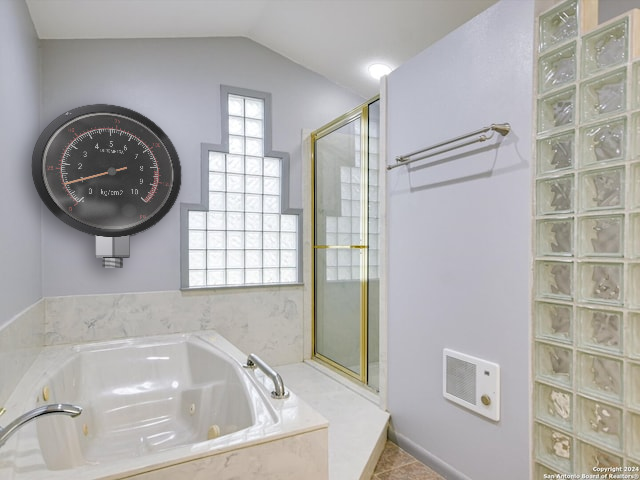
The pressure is 1 kg/cm²
